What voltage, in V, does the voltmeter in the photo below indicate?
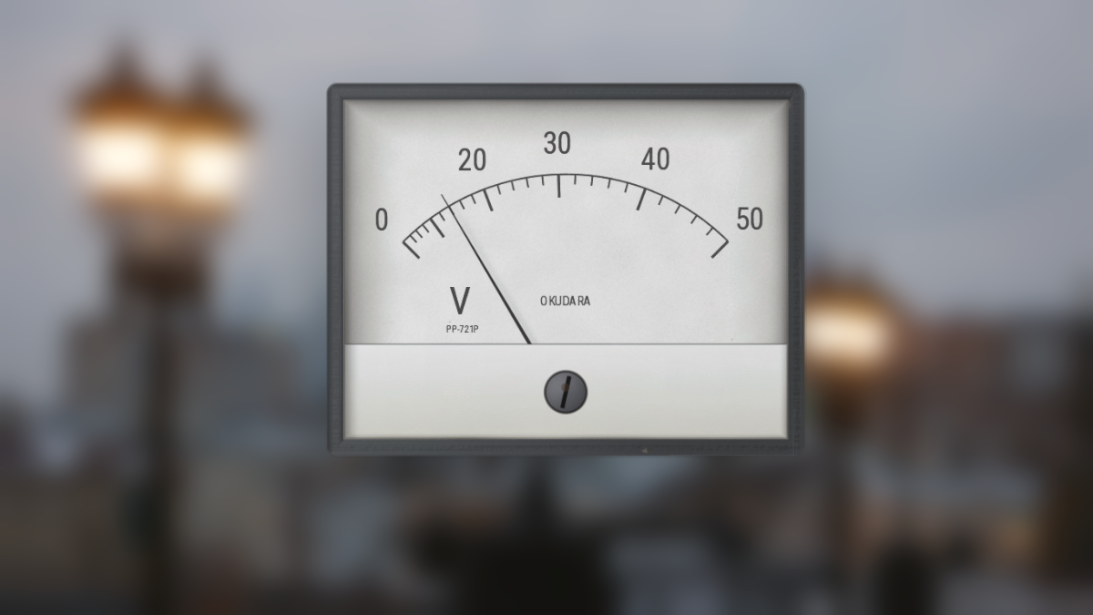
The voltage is 14 V
